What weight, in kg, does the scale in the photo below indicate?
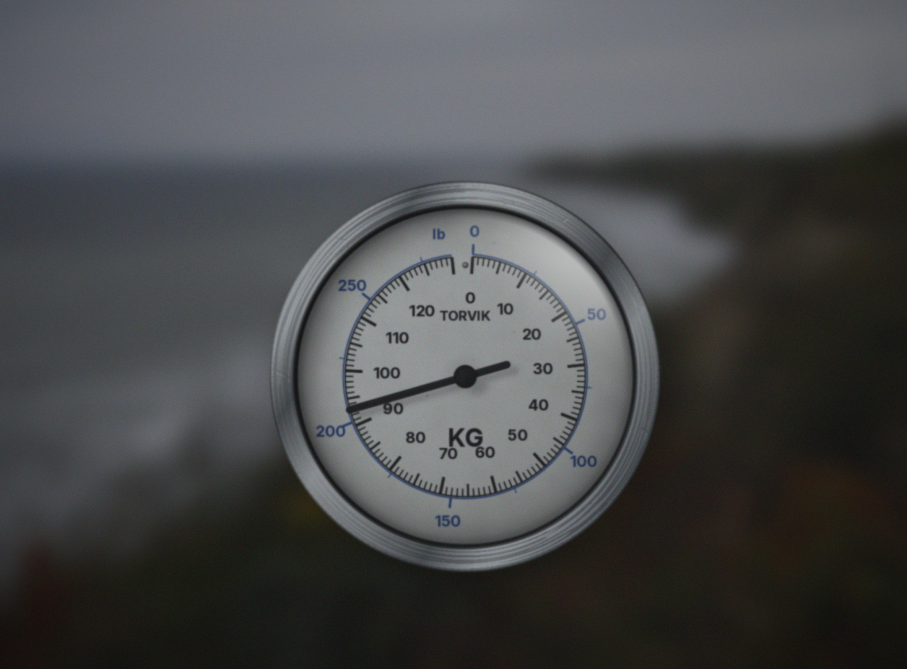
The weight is 93 kg
